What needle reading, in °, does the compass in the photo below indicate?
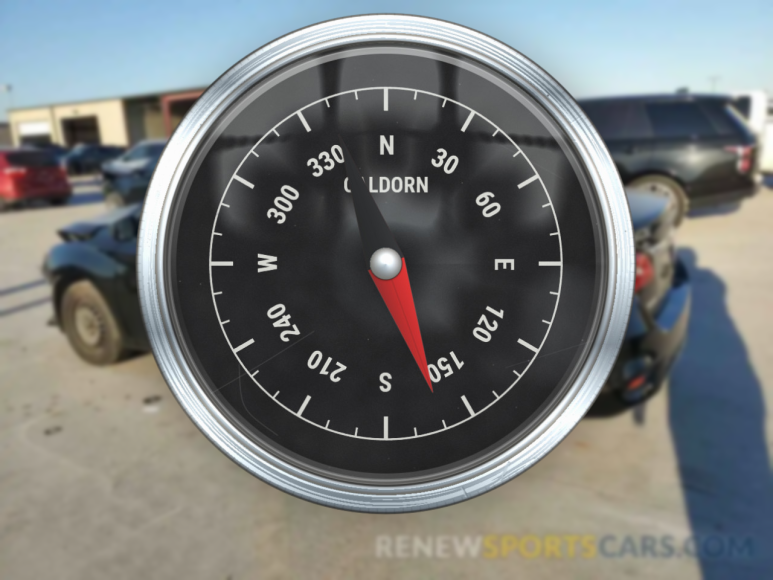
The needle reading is 160 °
